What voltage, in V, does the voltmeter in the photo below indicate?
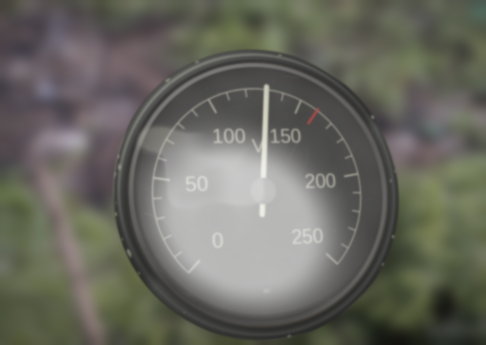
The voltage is 130 V
